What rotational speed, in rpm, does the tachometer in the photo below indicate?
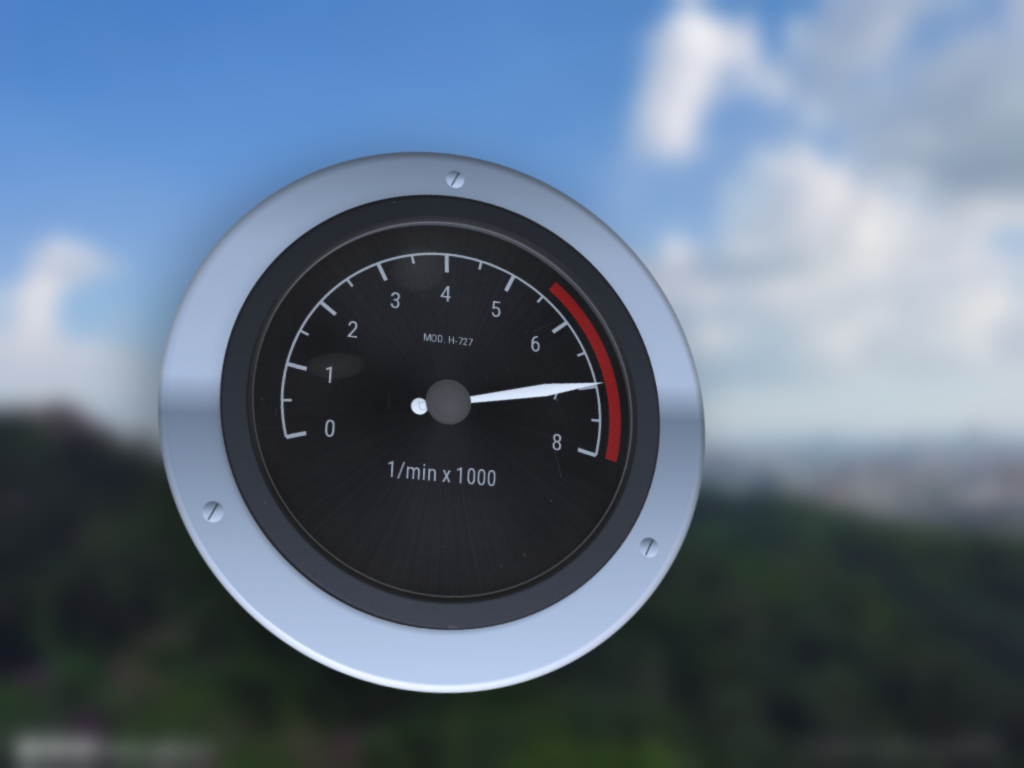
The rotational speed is 7000 rpm
